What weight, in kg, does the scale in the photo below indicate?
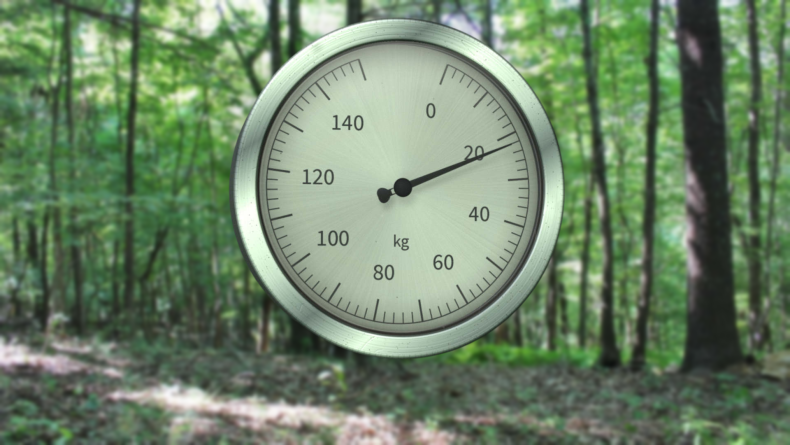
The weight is 22 kg
